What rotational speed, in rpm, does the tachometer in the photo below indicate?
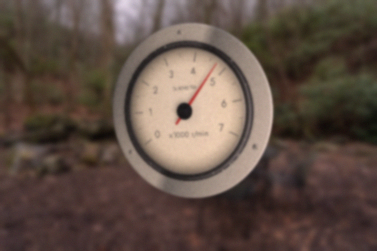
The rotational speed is 4750 rpm
